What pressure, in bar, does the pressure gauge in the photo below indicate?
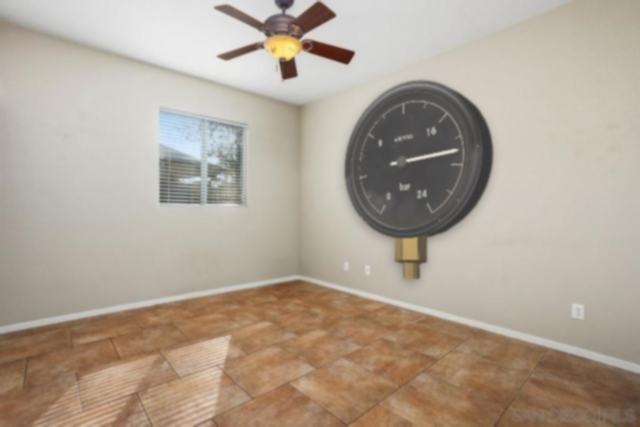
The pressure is 19 bar
